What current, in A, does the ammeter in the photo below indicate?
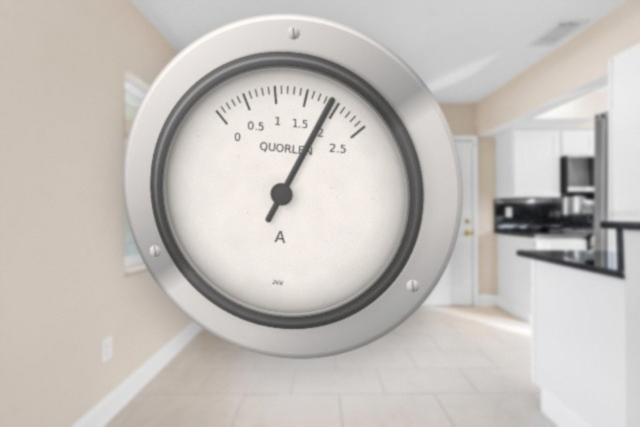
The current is 1.9 A
